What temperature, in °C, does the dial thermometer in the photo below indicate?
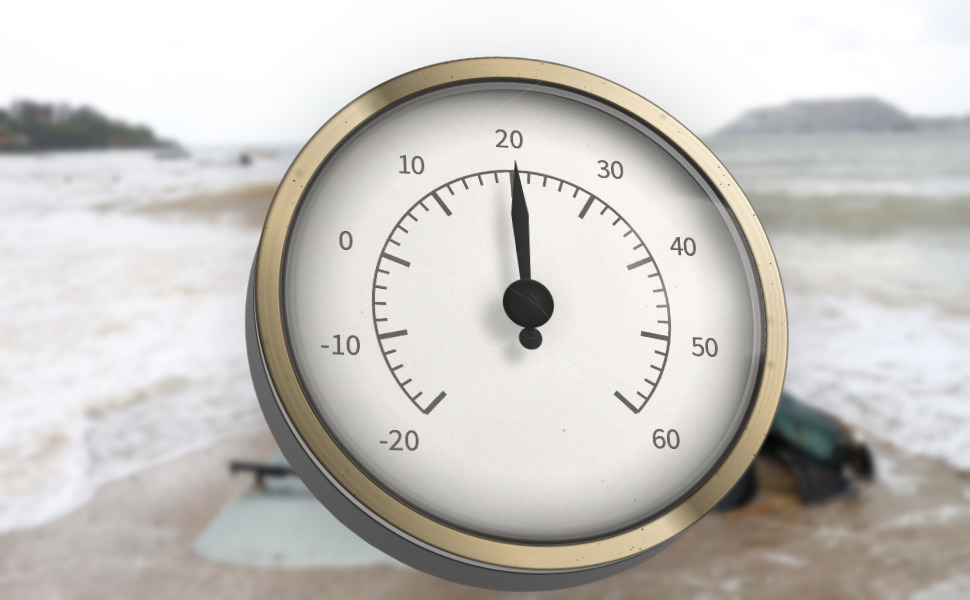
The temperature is 20 °C
